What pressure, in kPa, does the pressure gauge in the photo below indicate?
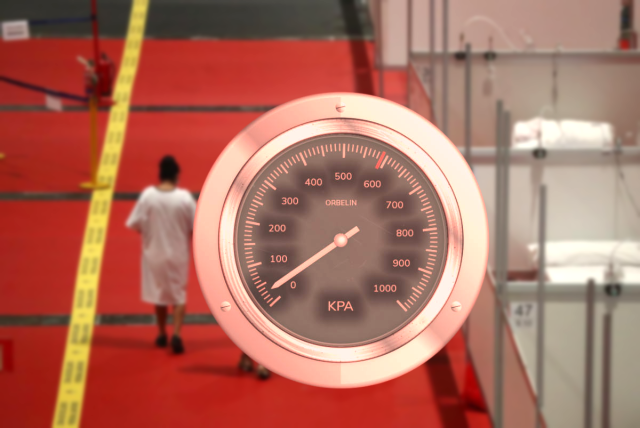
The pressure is 30 kPa
